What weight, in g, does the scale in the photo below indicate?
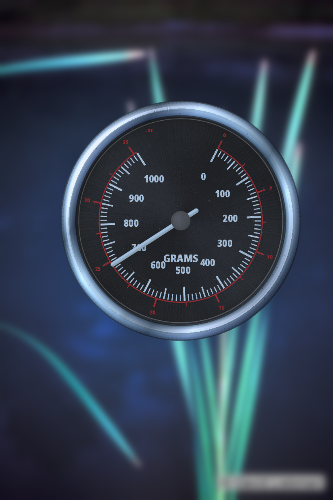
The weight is 700 g
